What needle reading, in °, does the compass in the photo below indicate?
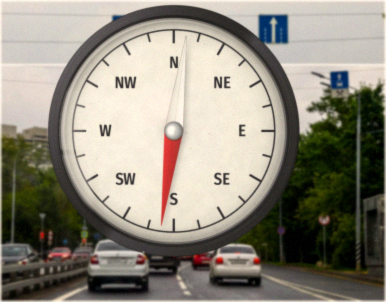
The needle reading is 187.5 °
